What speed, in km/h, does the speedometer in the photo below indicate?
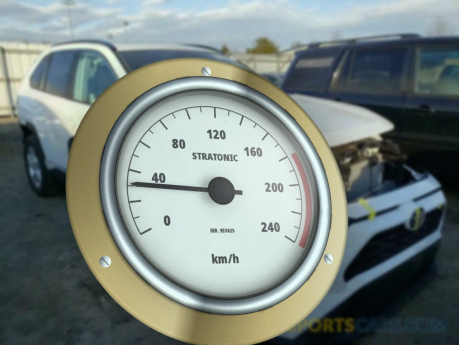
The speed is 30 km/h
